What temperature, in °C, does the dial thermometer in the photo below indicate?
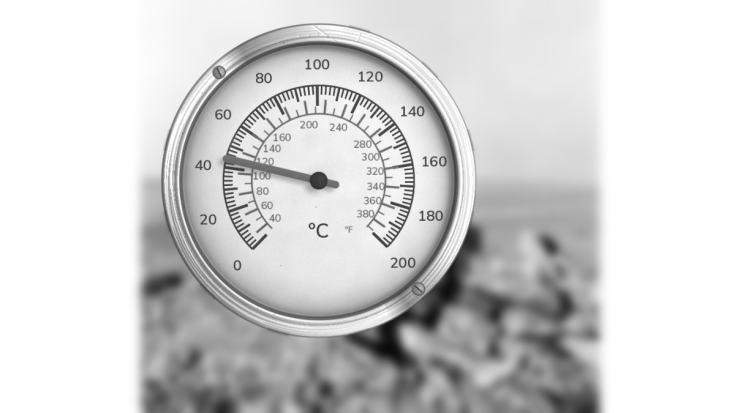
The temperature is 44 °C
